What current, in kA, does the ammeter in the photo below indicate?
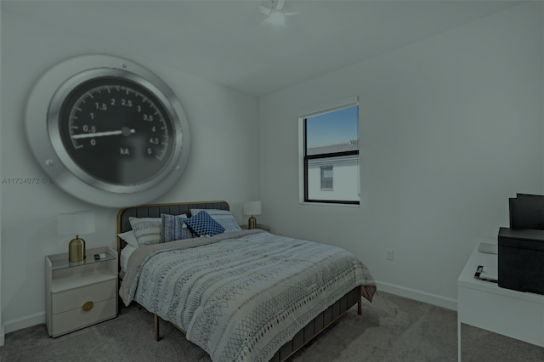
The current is 0.25 kA
